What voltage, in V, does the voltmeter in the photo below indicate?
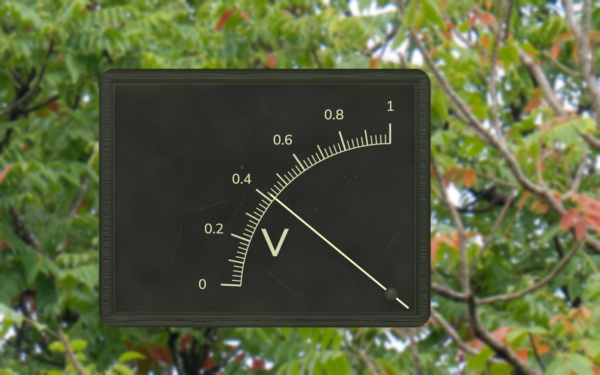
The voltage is 0.42 V
